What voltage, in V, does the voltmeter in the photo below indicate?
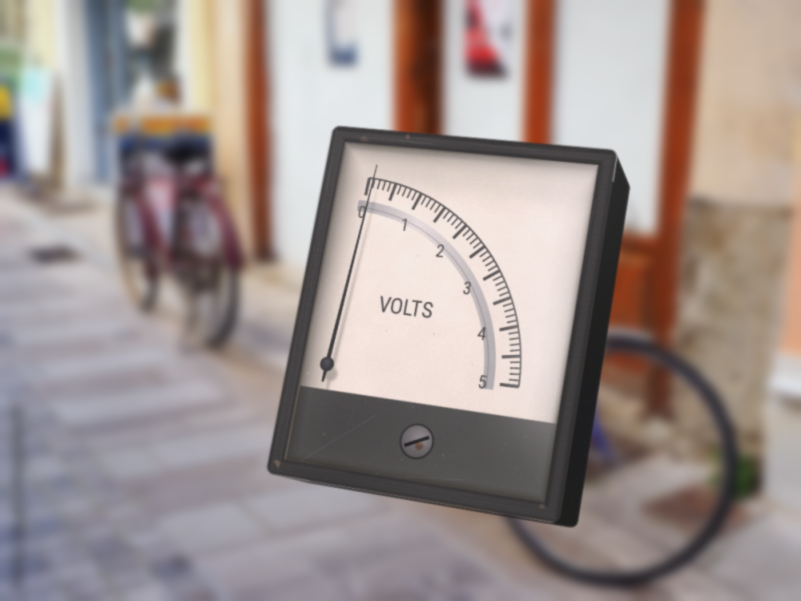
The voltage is 0.1 V
